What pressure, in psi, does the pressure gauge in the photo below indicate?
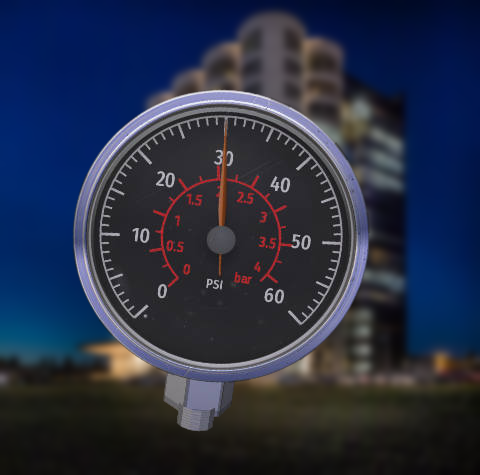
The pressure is 30 psi
